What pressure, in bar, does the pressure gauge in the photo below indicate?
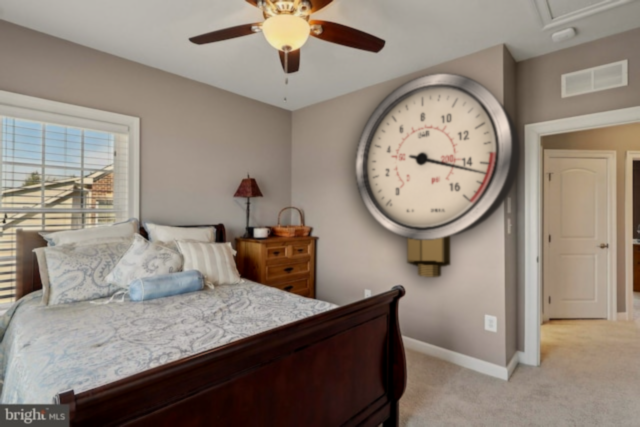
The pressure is 14.5 bar
